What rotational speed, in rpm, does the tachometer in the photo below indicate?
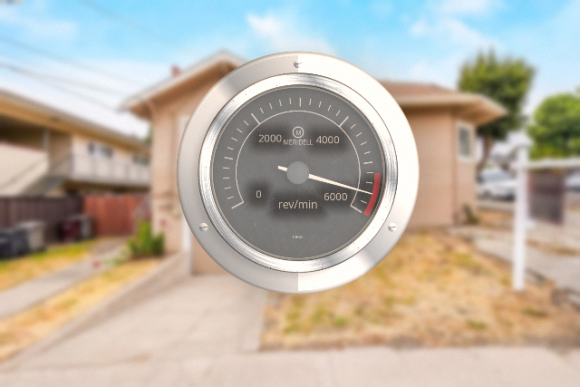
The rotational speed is 5600 rpm
